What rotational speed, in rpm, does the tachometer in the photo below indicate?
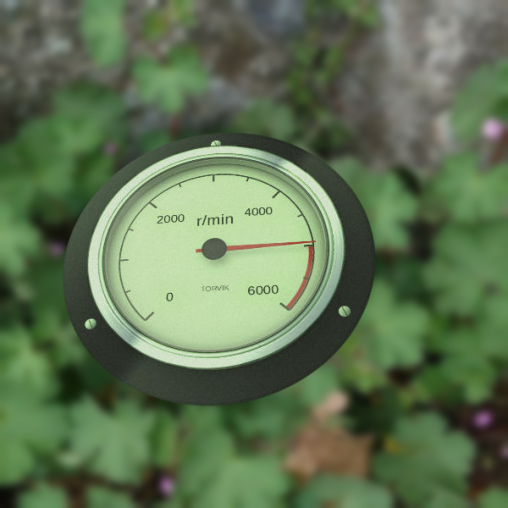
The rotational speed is 5000 rpm
